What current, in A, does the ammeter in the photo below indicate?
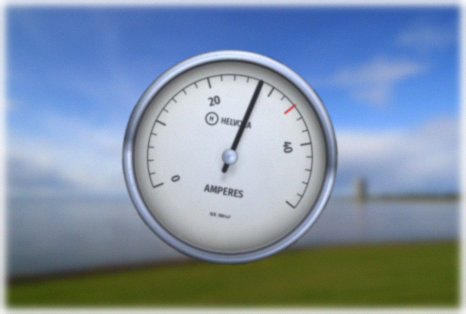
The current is 28 A
